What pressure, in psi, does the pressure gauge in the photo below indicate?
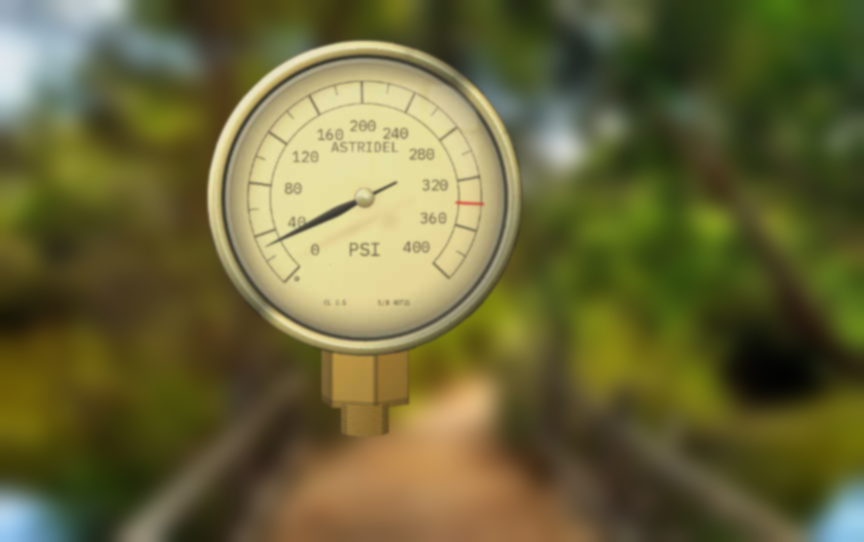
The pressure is 30 psi
